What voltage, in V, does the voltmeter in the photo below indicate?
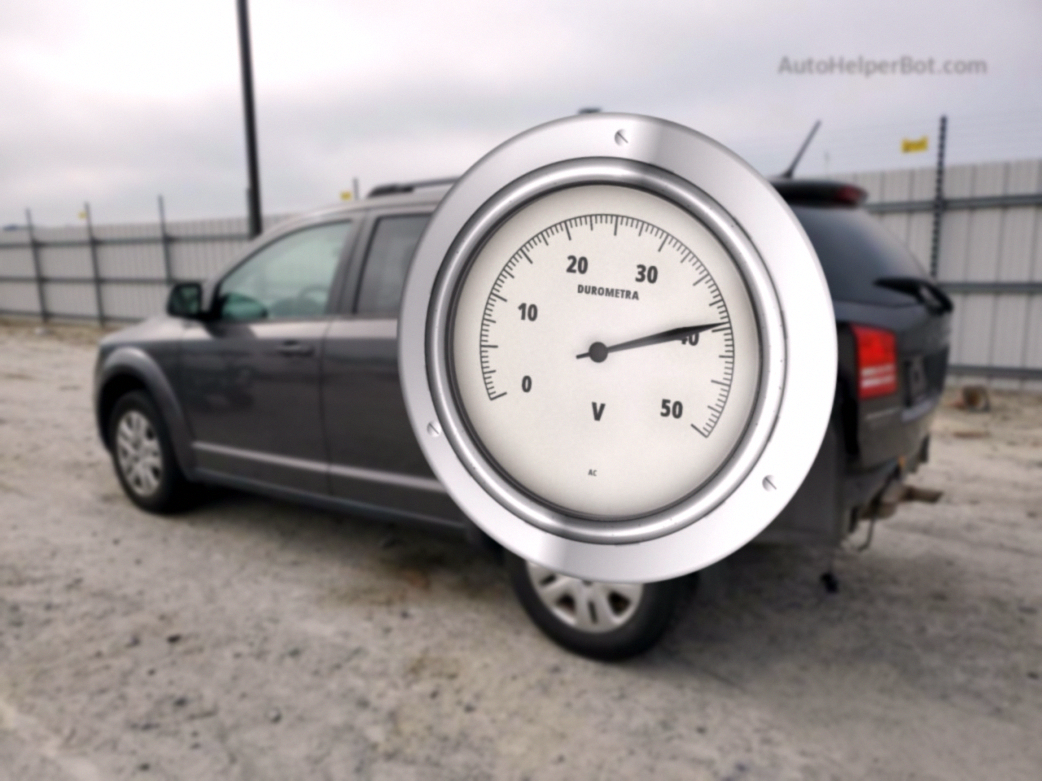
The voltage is 39.5 V
